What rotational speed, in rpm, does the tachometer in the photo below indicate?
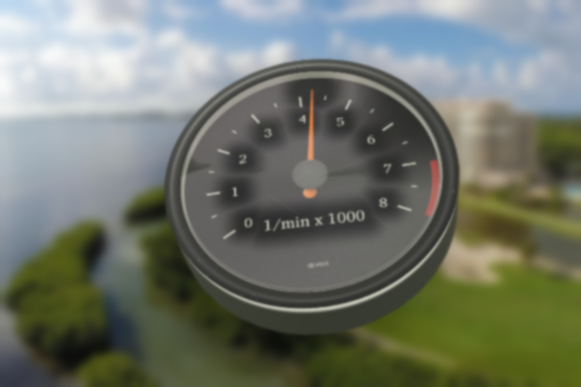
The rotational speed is 4250 rpm
